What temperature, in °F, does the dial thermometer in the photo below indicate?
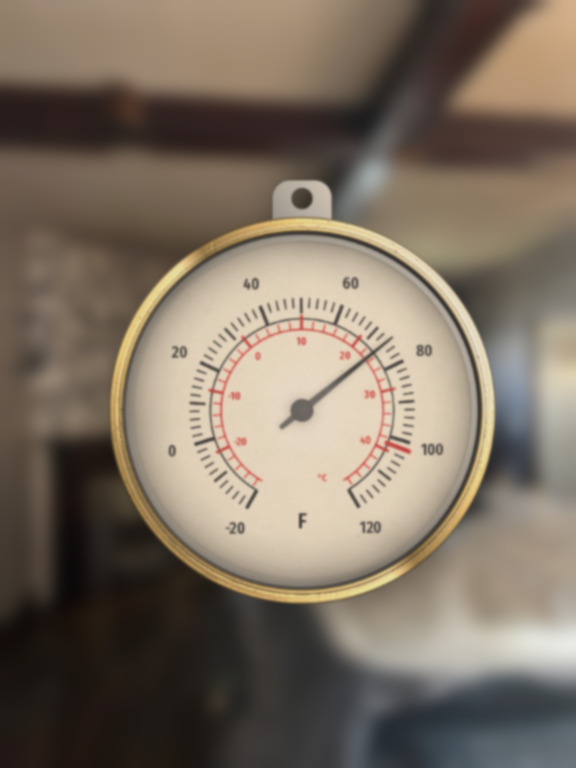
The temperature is 74 °F
